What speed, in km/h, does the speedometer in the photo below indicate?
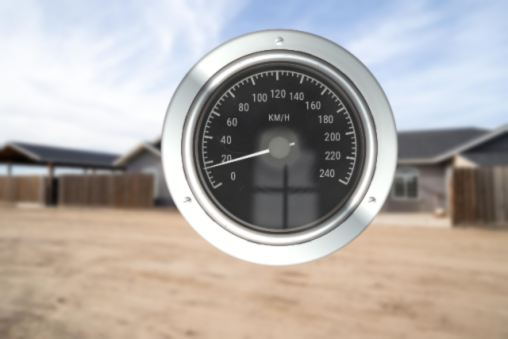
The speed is 16 km/h
